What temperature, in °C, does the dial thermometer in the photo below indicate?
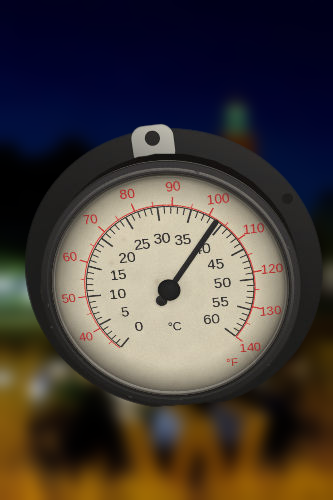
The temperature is 39 °C
